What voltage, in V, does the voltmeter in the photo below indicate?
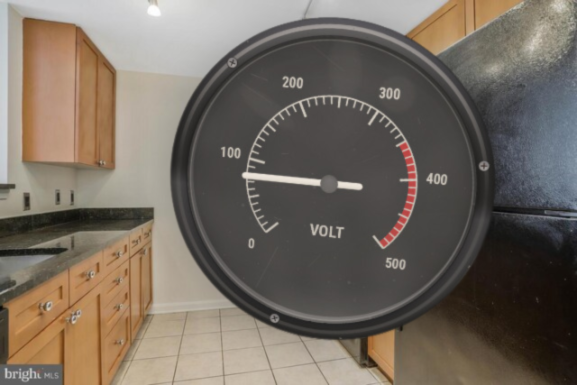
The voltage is 80 V
